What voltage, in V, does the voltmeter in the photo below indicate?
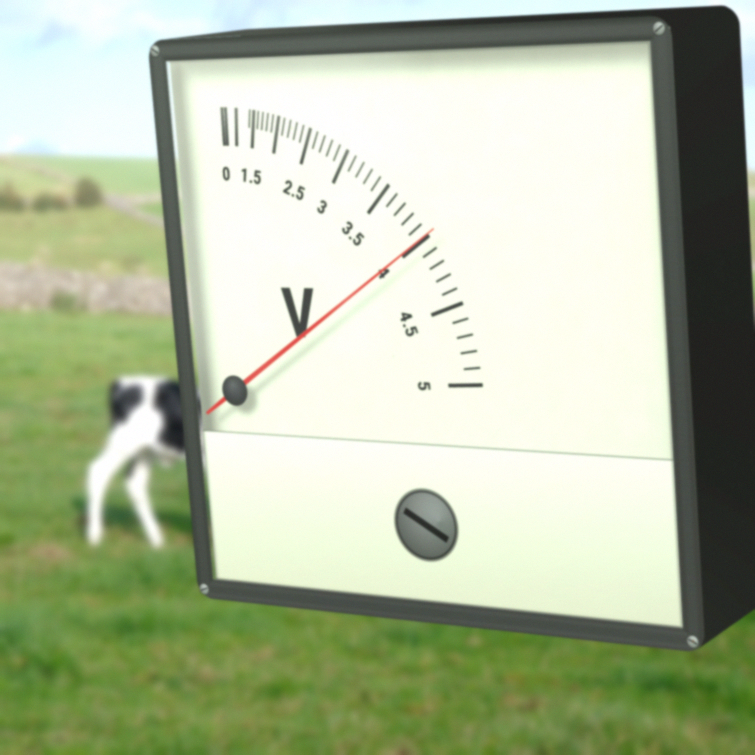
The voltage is 4 V
